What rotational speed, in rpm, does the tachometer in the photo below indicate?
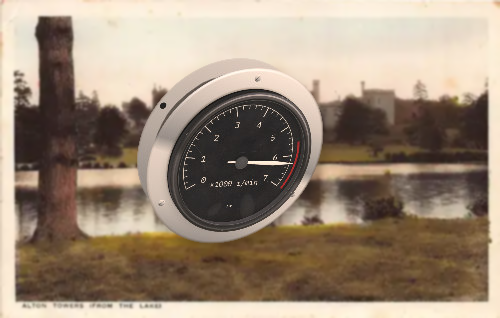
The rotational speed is 6200 rpm
